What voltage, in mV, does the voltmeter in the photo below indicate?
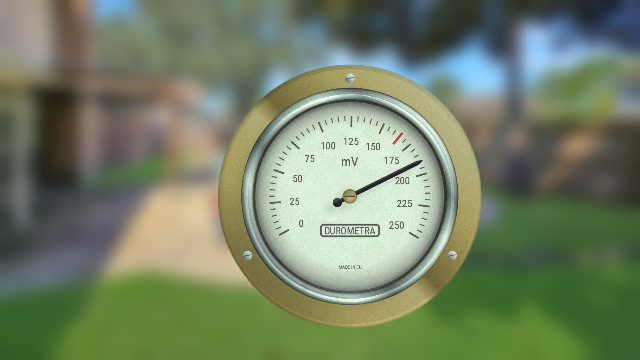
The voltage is 190 mV
